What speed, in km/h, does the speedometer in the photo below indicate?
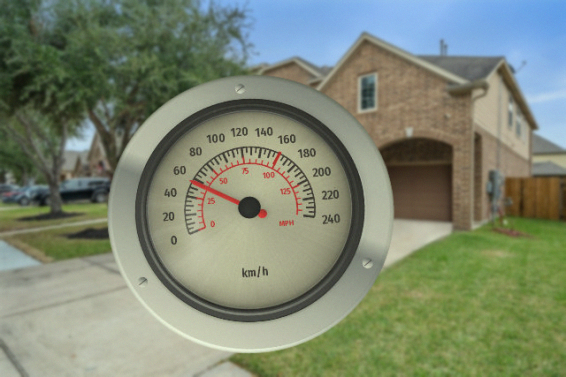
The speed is 55 km/h
